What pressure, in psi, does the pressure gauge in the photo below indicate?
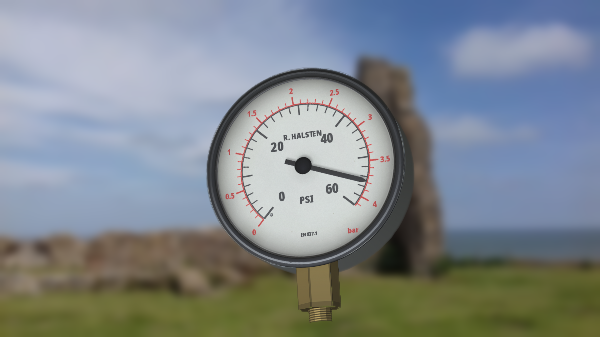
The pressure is 55 psi
